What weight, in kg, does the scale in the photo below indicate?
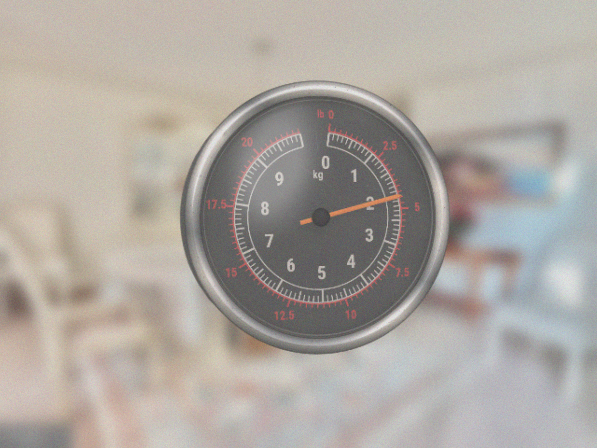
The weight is 2 kg
